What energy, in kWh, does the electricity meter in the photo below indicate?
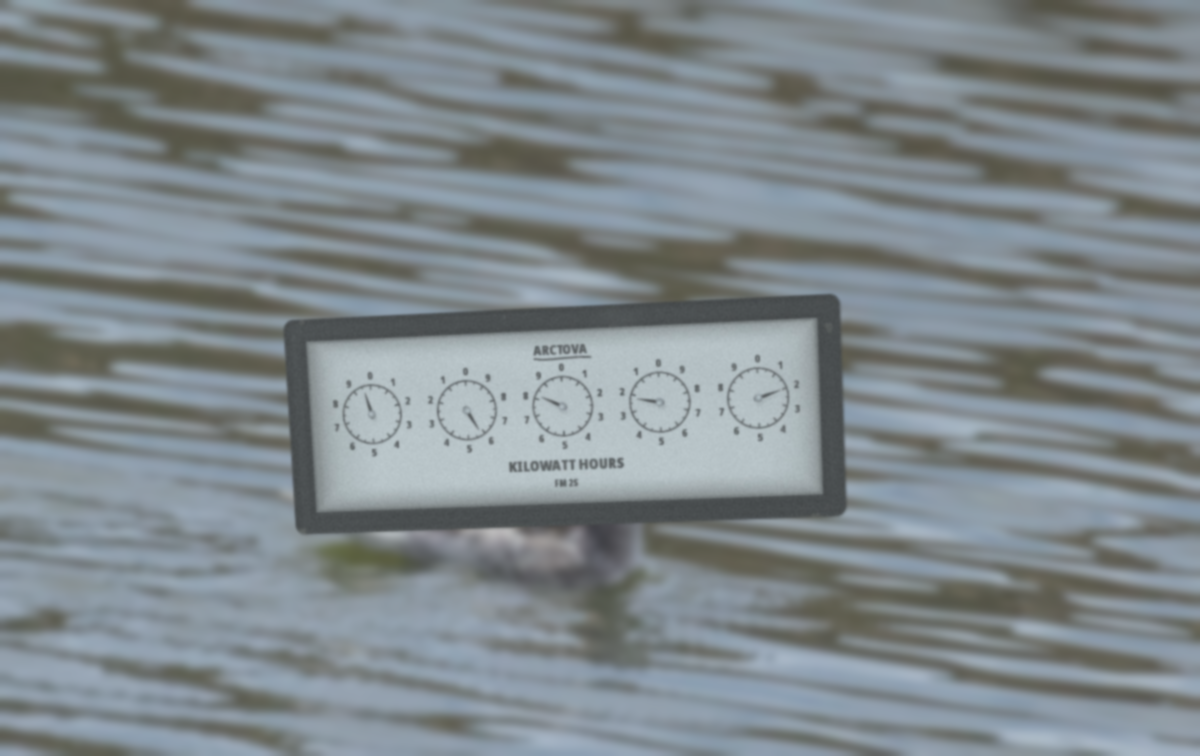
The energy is 95822 kWh
